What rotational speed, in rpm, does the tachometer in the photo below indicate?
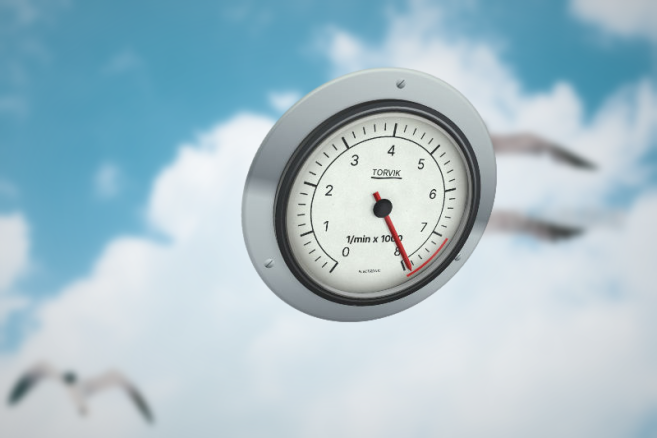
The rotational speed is 7900 rpm
